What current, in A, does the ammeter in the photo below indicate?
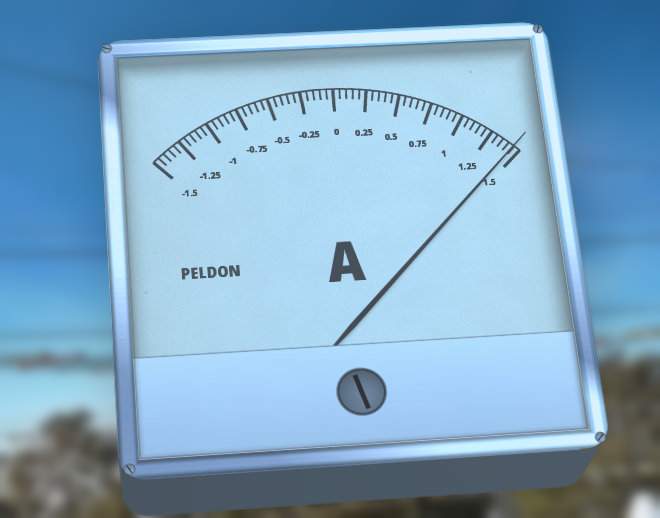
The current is 1.45 A
